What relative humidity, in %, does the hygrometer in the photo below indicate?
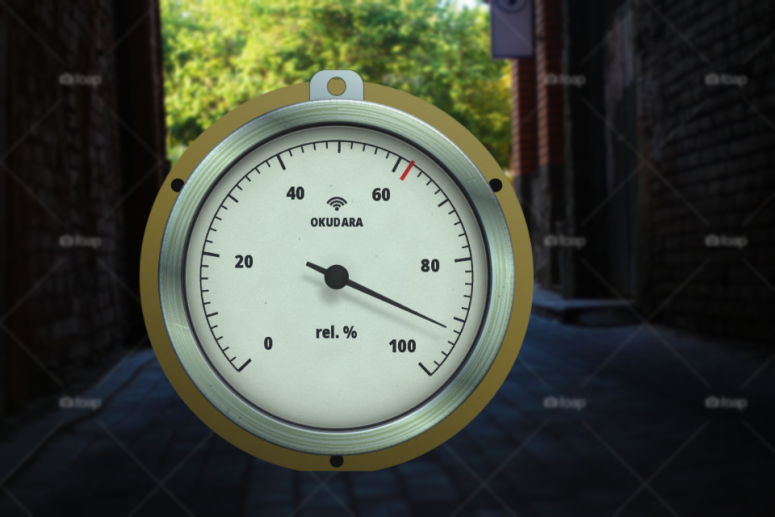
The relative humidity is 92 %
